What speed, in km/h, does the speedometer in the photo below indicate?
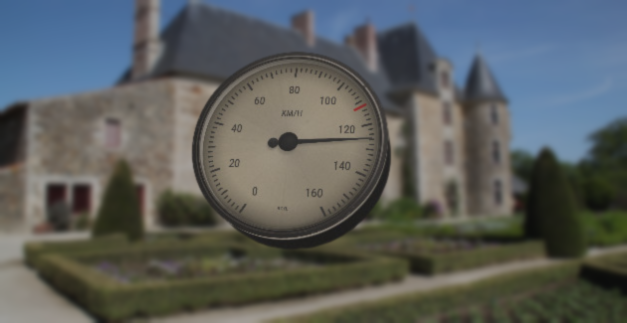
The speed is 126 km/h
